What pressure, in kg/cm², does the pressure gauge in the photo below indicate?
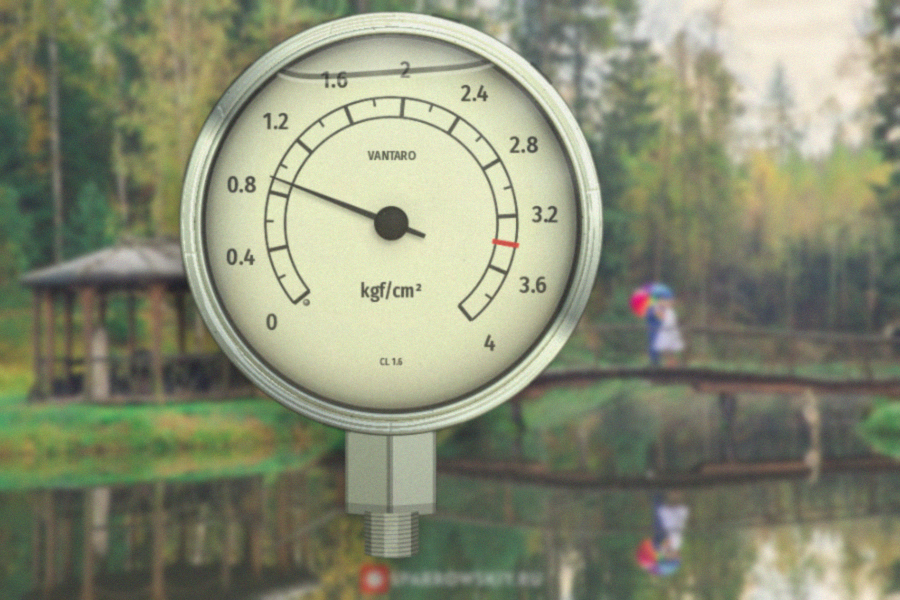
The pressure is 0.9 kg/cm²
